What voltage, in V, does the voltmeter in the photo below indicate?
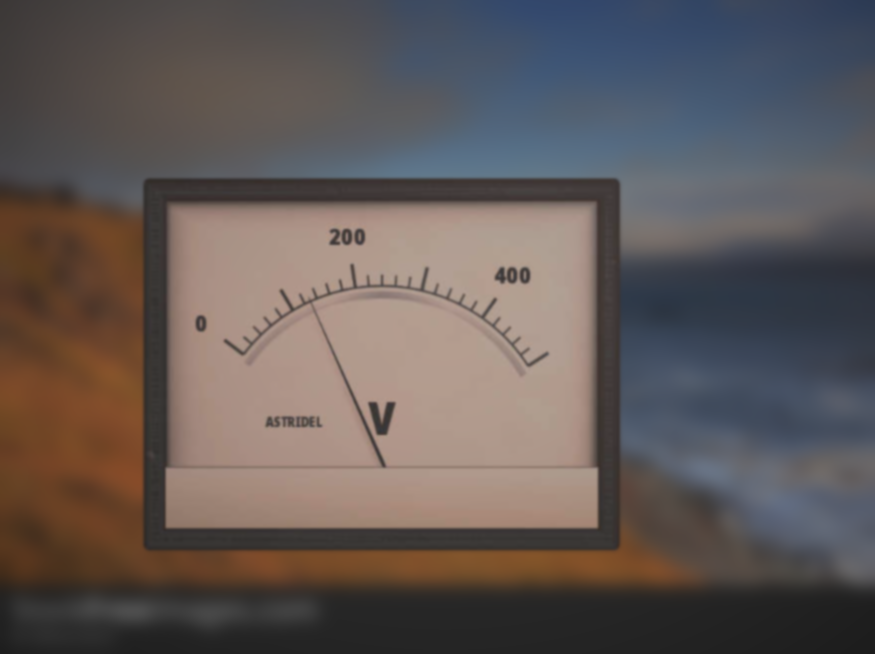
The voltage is 130 V
